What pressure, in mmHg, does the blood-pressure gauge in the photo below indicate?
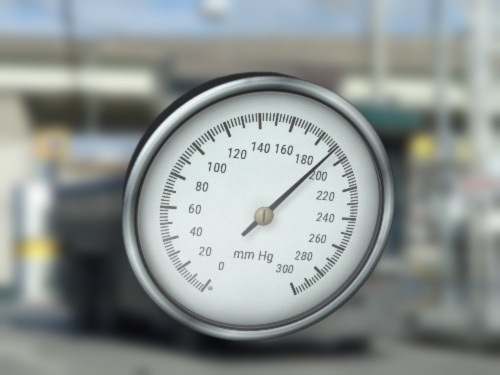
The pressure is 190 mmHg
